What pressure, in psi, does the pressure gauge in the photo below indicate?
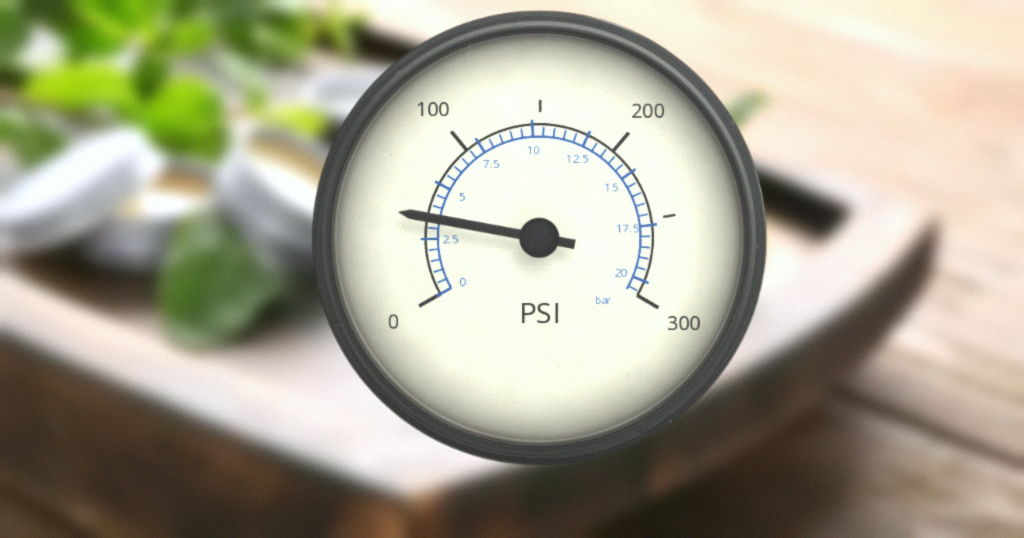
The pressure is 50 psi
